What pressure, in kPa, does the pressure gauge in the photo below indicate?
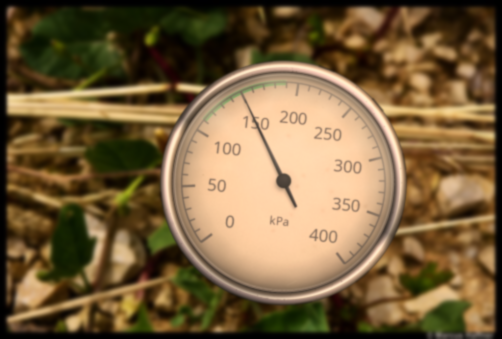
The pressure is 150 kPa
